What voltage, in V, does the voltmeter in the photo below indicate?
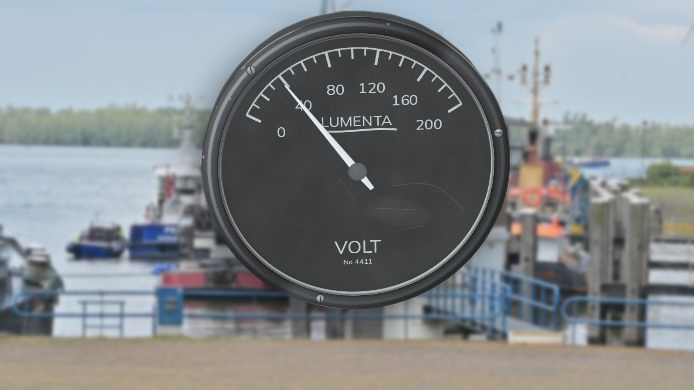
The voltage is 40 V
